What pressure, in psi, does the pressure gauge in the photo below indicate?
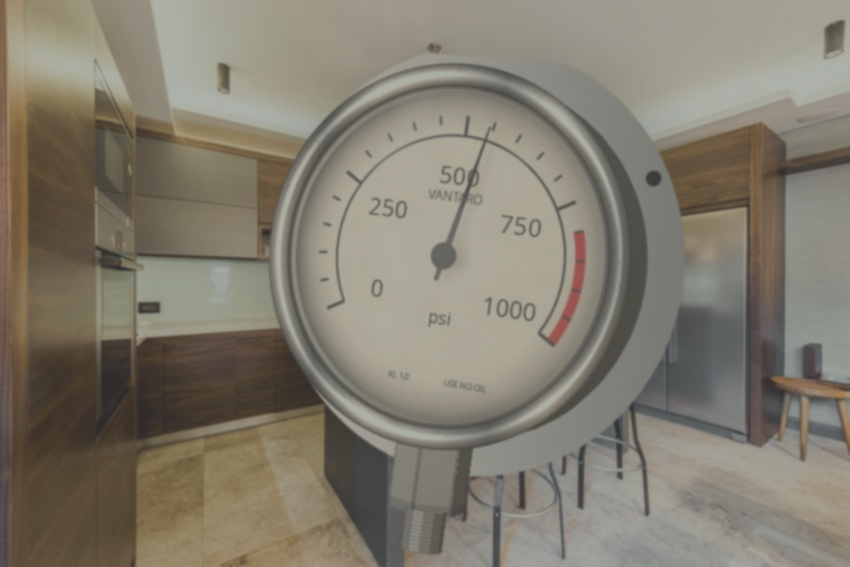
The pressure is 550 psi
